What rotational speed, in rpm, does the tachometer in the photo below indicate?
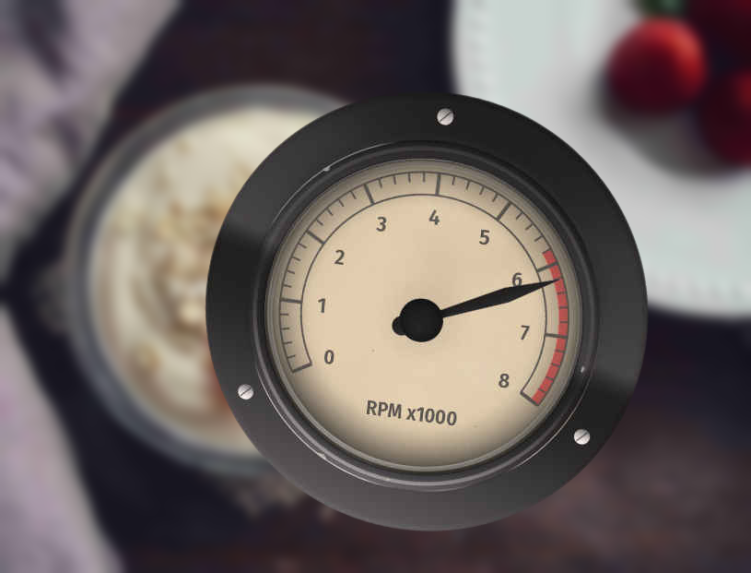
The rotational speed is 6200 rpm
